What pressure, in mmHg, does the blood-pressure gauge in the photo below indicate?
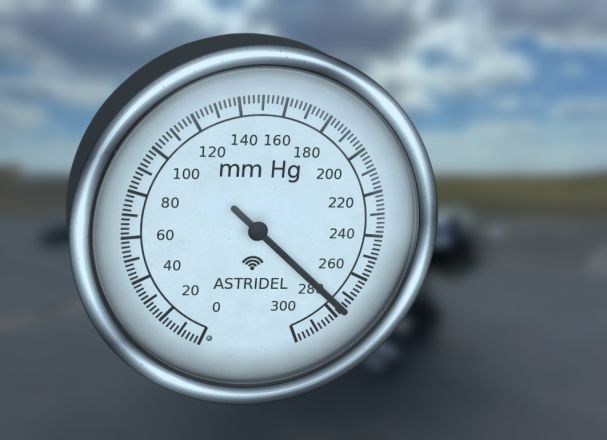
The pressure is 276 mmHg
